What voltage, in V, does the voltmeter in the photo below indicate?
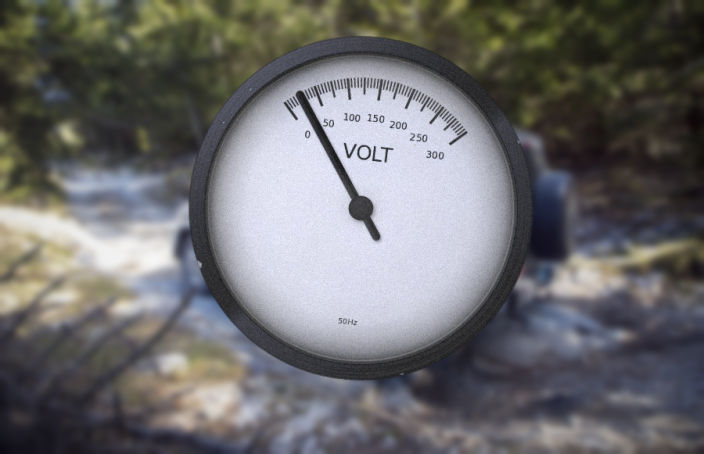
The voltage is 25 V
